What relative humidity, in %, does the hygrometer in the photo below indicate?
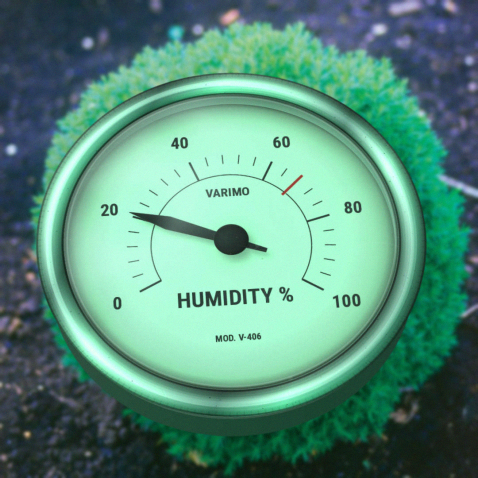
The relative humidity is 20 %
